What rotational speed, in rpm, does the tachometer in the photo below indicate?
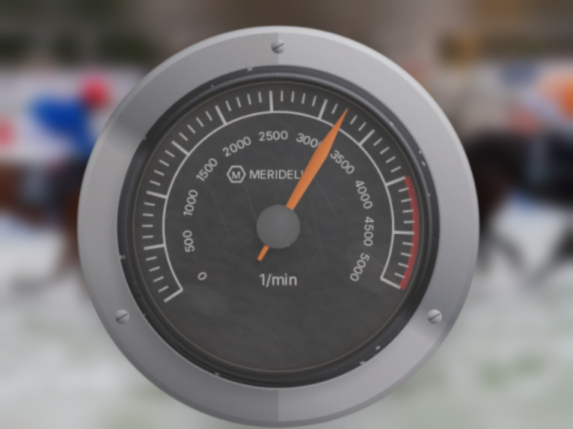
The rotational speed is 3200 rpm
